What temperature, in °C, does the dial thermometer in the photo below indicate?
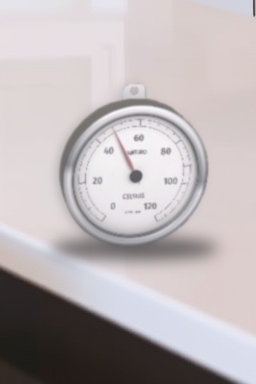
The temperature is 48 °C
